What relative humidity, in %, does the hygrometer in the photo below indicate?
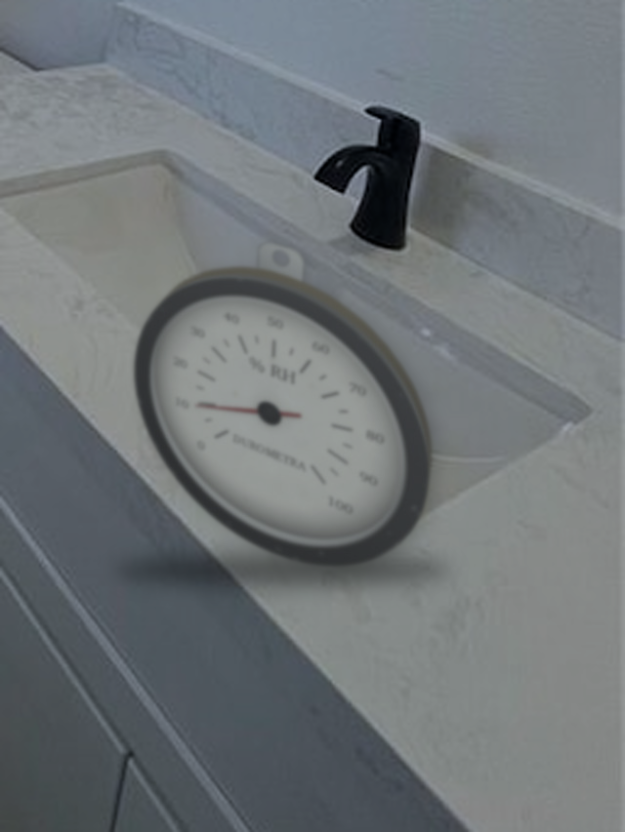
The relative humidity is 10 %
